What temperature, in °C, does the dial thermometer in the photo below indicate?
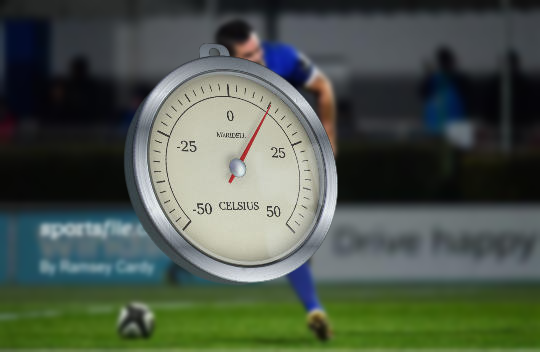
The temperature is 12.5 °C
